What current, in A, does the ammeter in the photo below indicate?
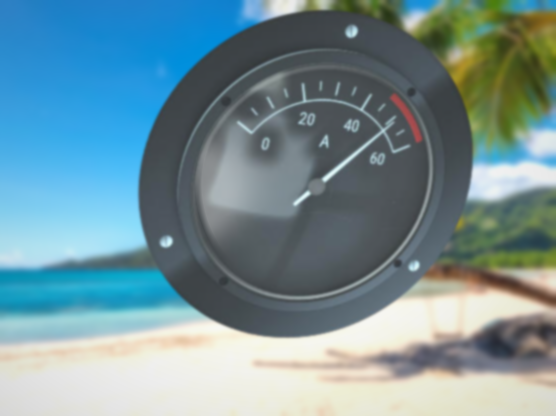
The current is 50 A
